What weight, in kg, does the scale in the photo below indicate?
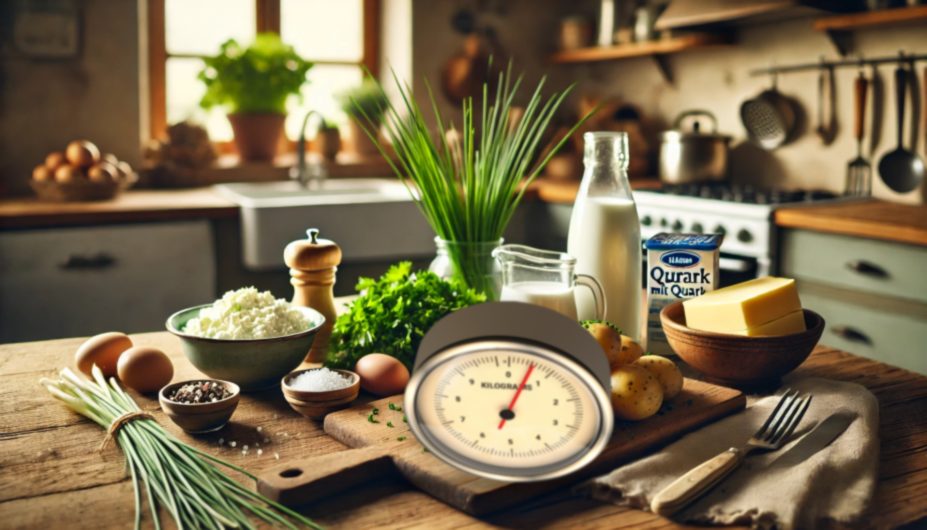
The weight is 0.5 kg
